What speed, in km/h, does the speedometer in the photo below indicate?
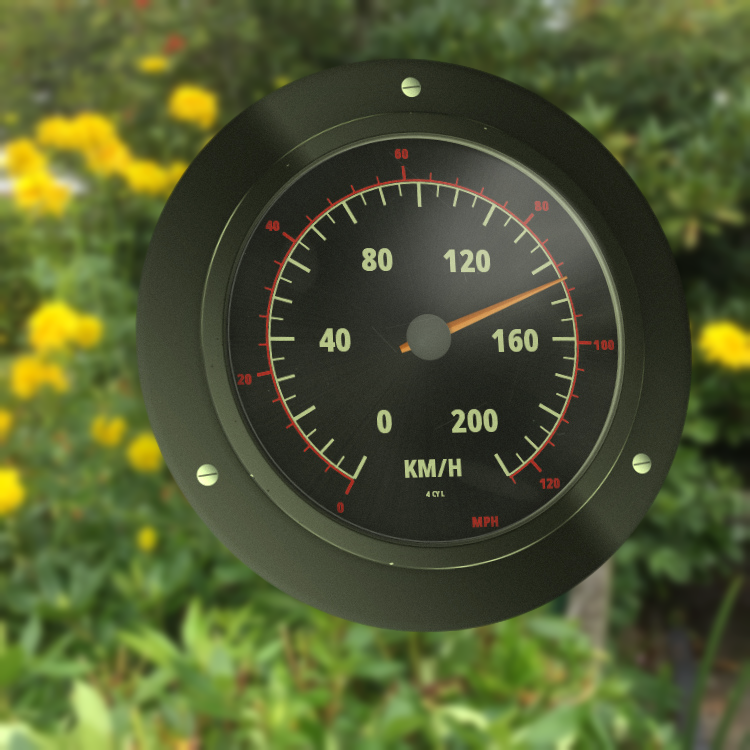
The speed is 145 km/h
